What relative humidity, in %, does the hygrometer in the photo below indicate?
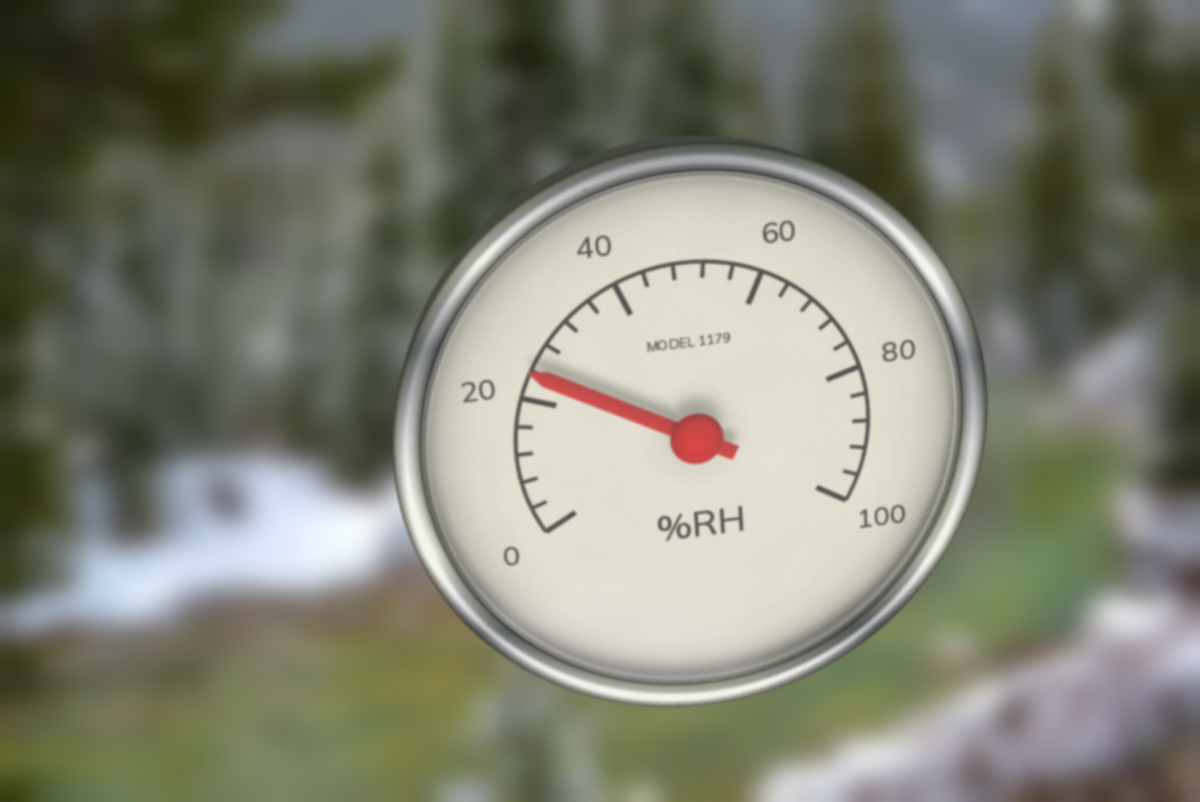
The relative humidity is 24 %
